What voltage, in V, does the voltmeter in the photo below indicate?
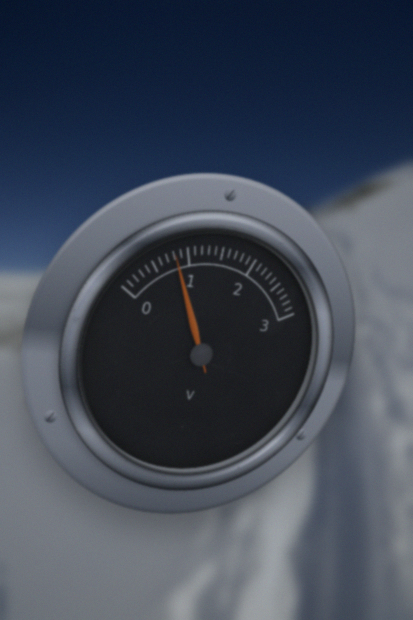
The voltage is 0.8 V
